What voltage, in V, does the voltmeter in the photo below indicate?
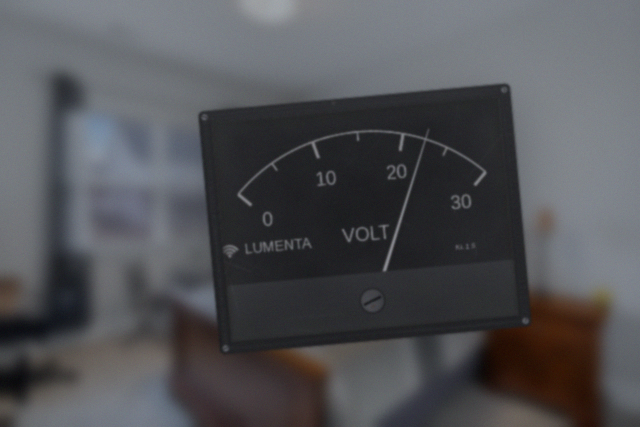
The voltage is 22.5 V
